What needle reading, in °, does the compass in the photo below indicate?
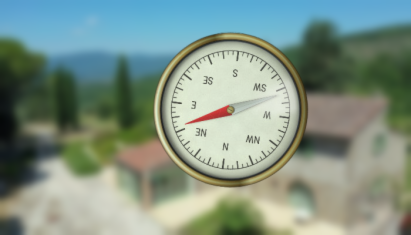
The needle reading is 65 °
